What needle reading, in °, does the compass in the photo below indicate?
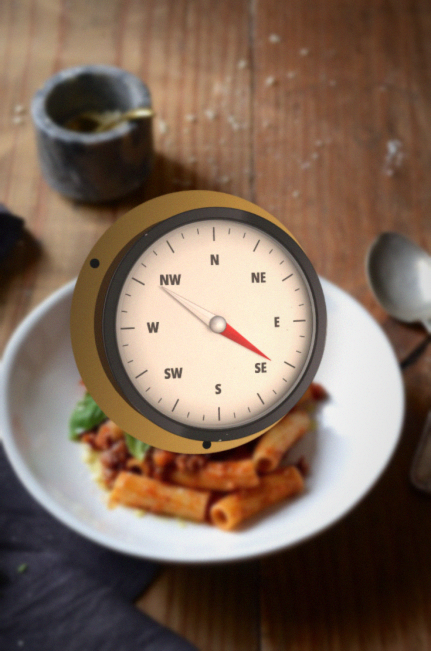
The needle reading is 125 °
